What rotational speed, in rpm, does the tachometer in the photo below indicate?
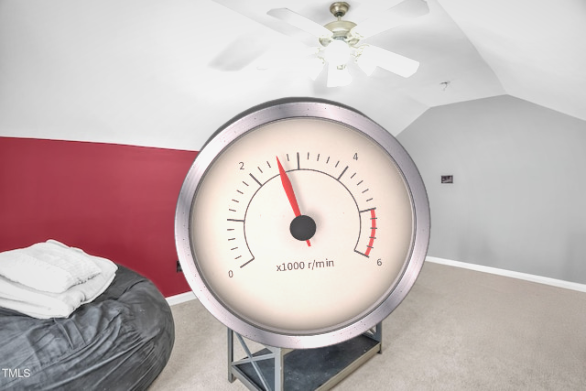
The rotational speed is 2600 rpm
